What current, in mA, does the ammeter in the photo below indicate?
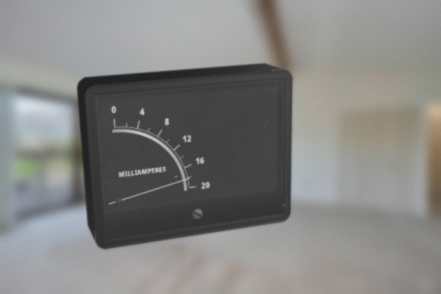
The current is 18 mA
